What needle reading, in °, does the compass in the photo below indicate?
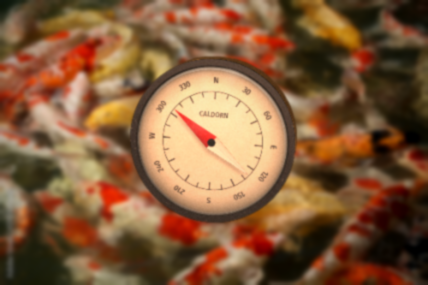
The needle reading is 307.5 °
